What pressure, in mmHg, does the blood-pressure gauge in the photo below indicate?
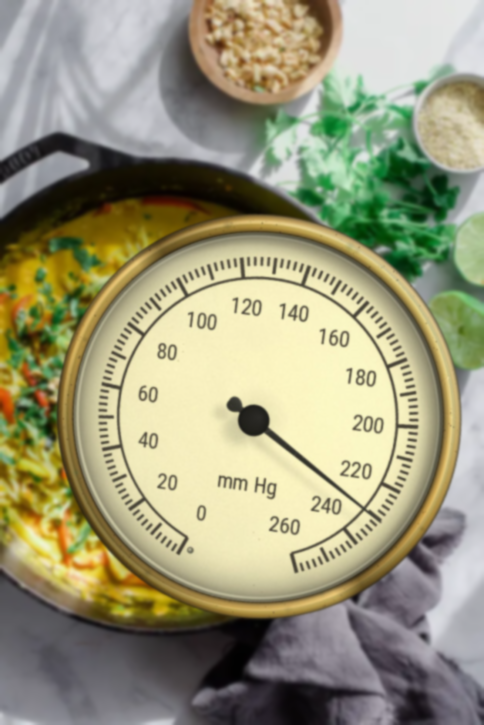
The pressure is 230 mmHg
